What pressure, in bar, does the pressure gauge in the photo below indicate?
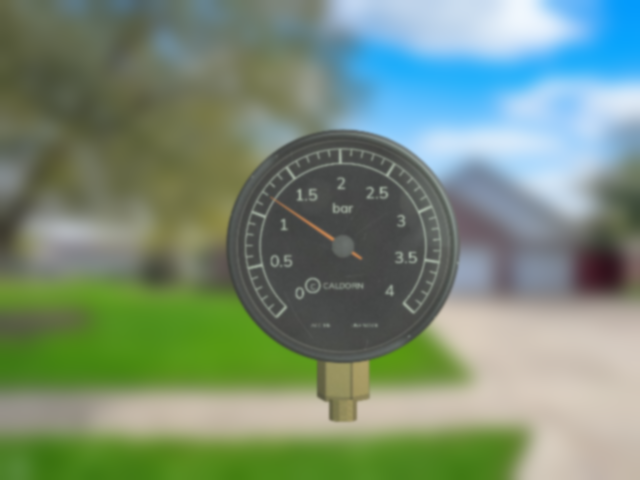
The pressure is 1.2 bar
